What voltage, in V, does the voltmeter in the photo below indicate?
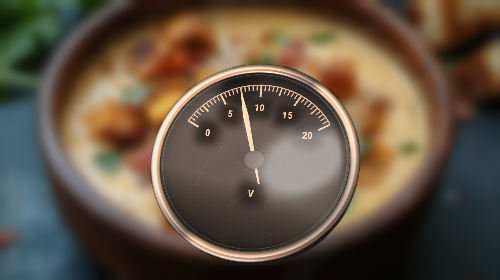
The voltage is 7.5 V
